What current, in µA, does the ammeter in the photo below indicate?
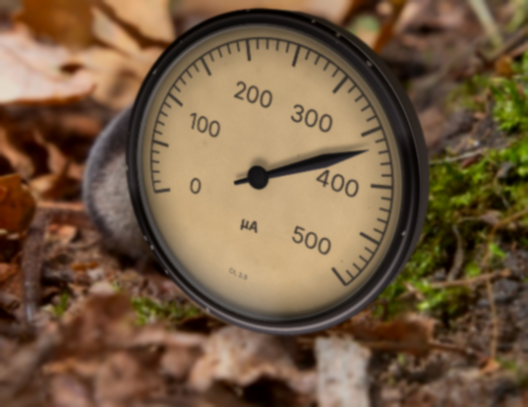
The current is 365 µA
